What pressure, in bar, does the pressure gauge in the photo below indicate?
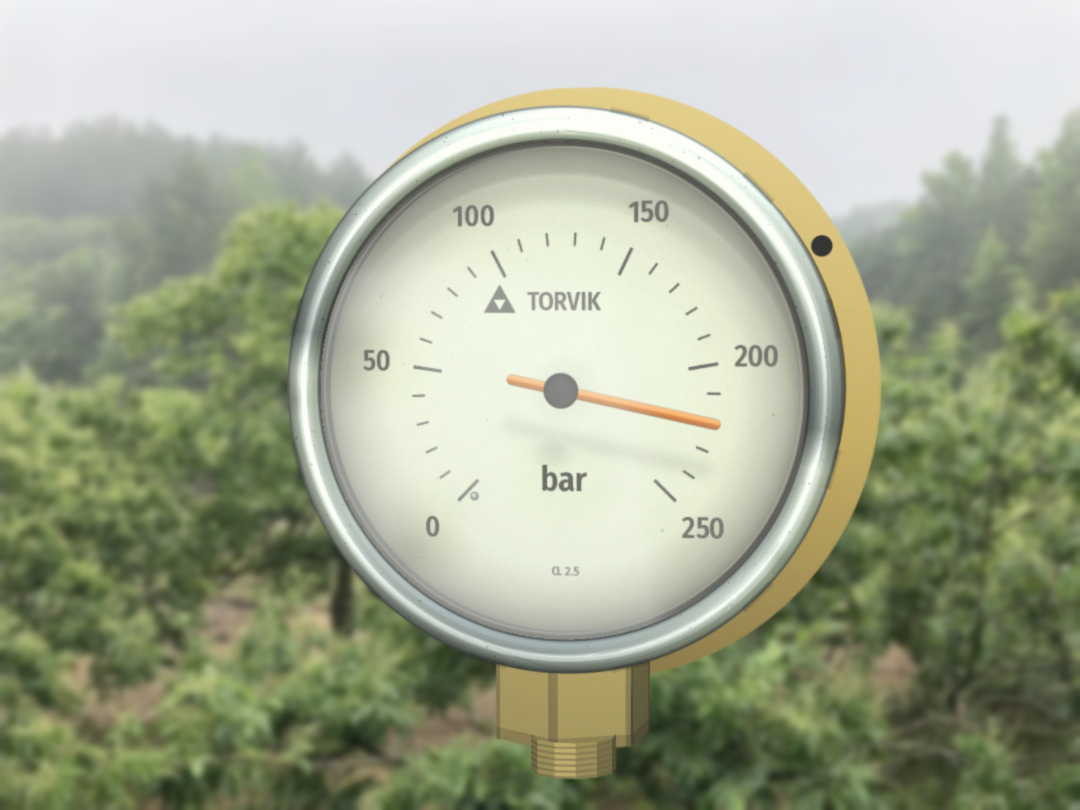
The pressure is 220 bar
